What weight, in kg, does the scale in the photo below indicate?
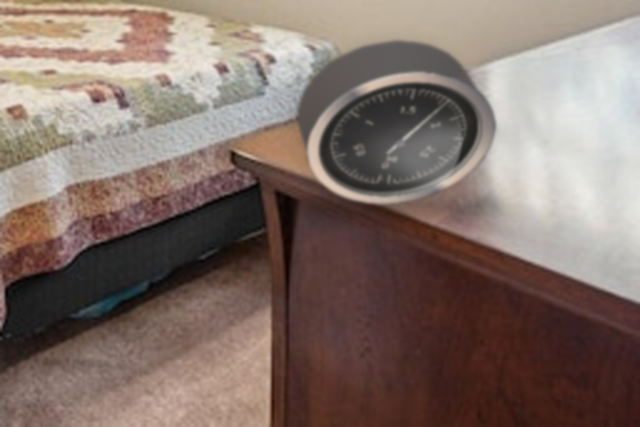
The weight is 1.75 kg
